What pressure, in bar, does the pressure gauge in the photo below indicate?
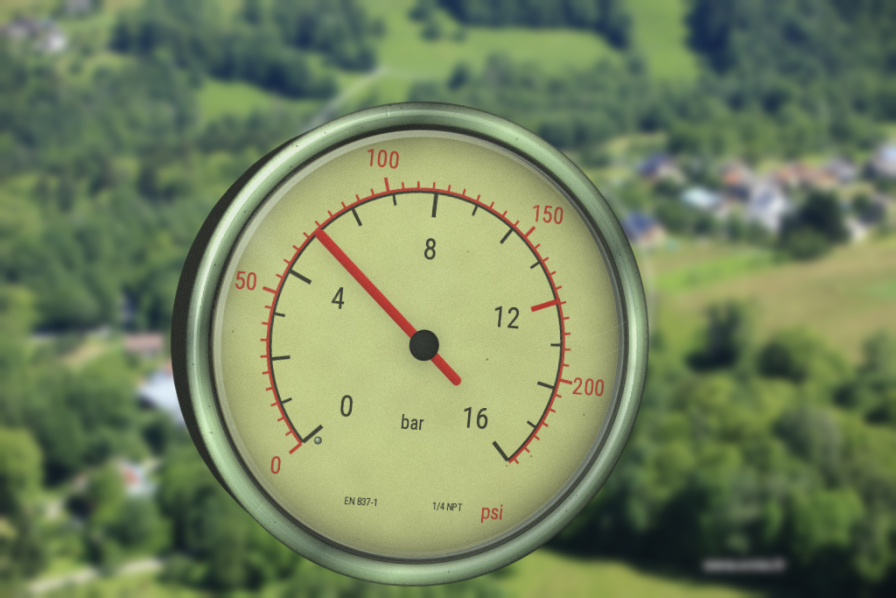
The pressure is 5 bar
